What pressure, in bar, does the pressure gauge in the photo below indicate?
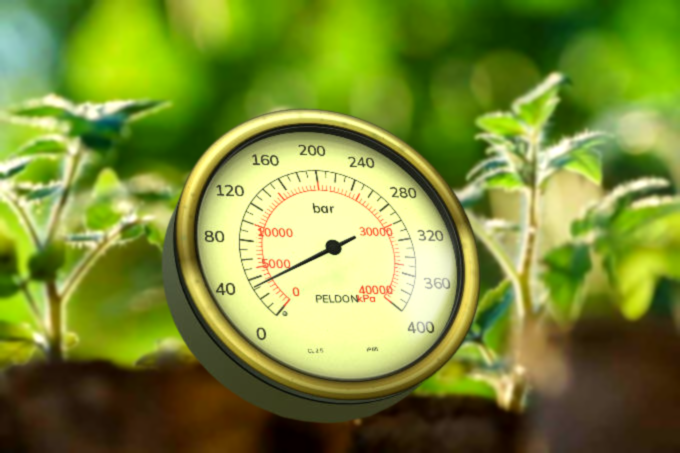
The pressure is 30 bar
